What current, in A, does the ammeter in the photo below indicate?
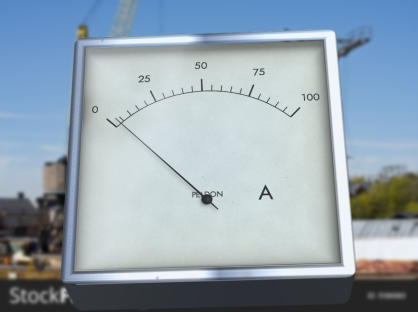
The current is 2.5 A
